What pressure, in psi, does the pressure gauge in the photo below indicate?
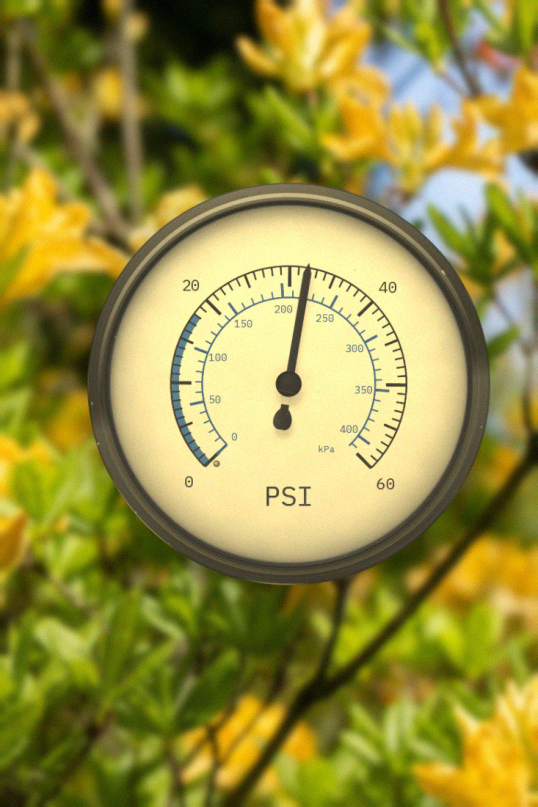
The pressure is 32 psi
